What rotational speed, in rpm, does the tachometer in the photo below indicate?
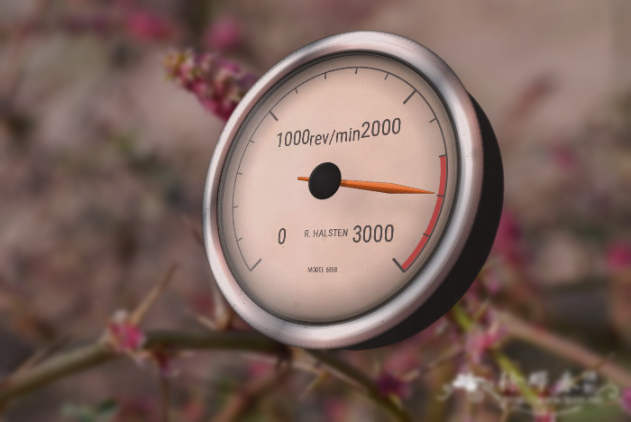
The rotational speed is 2600 rpm
